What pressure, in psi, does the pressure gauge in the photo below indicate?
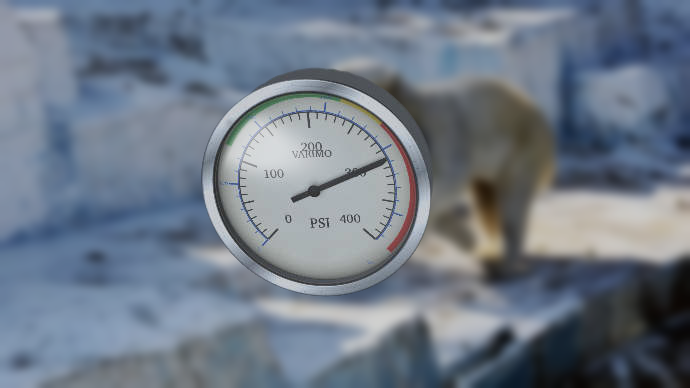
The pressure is 300 psi
